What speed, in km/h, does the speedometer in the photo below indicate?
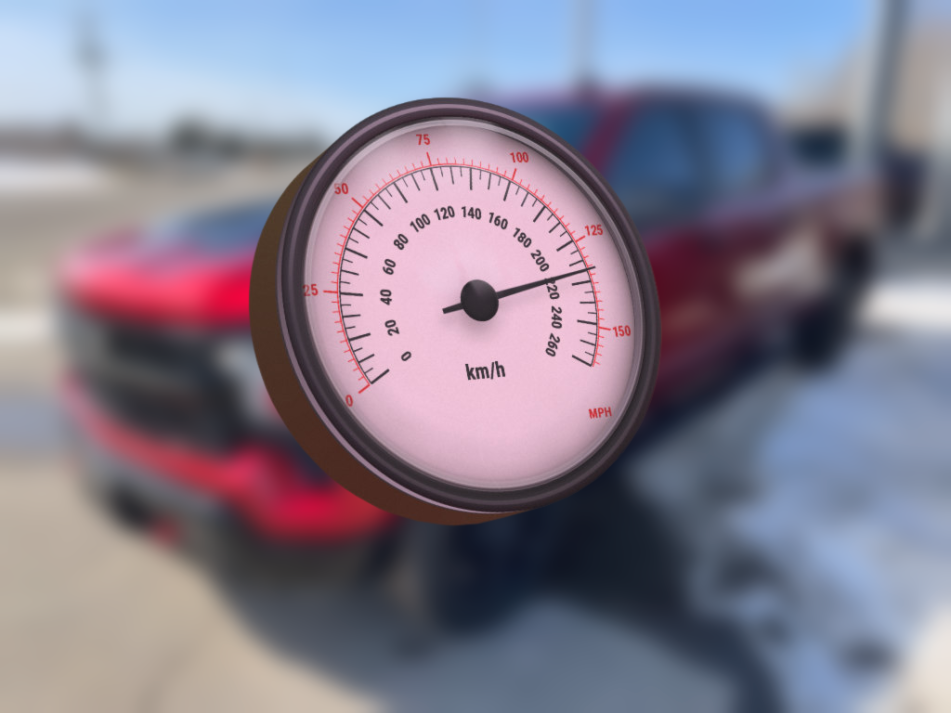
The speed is 215 km/h
